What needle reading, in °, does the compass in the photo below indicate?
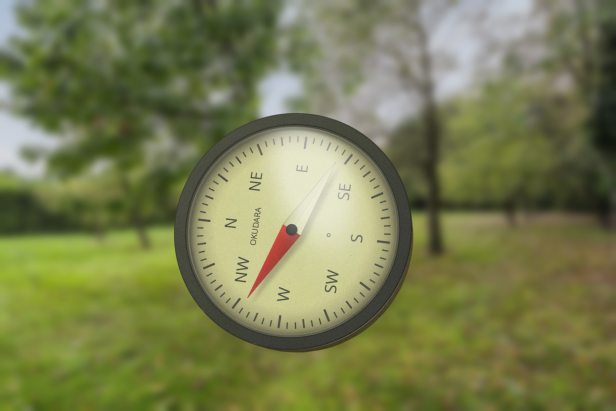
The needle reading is 295 °
